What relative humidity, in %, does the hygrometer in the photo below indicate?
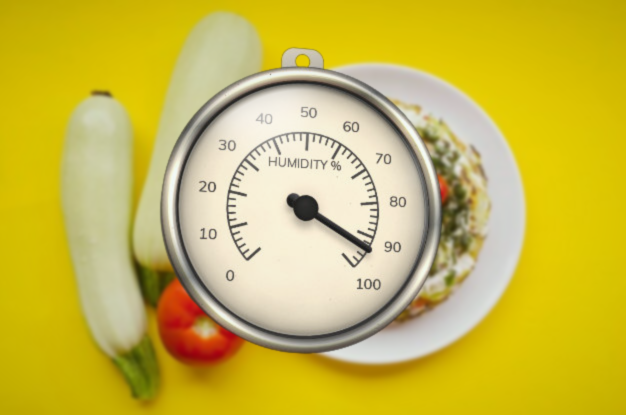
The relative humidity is 94 %
